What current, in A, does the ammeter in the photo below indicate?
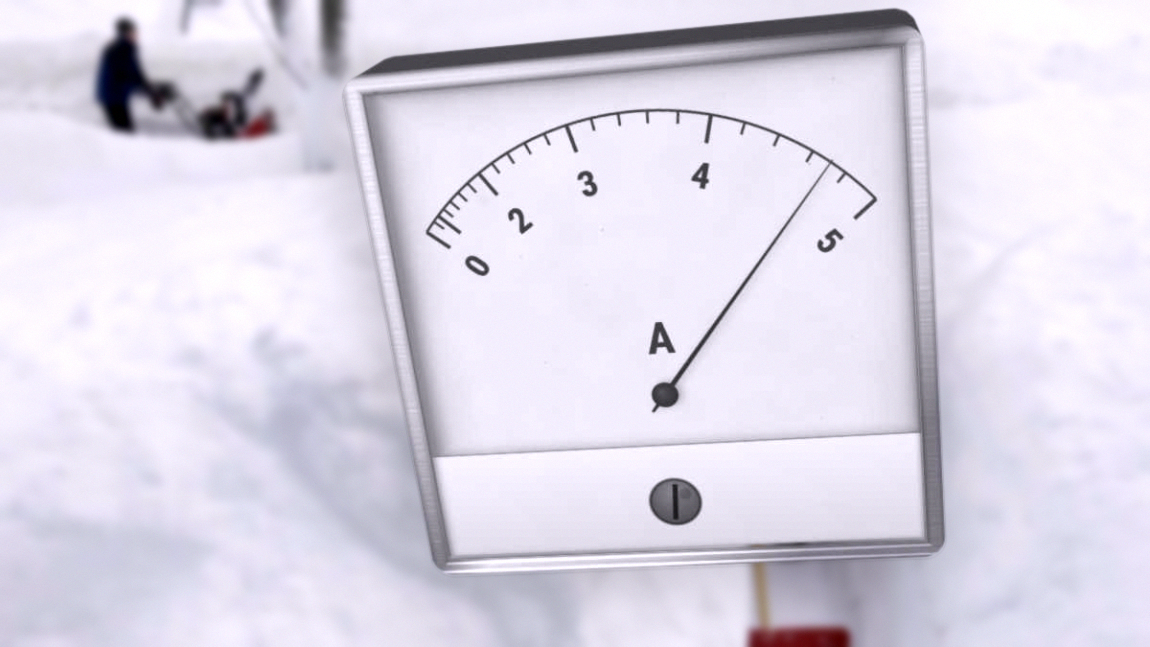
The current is 4.7 A
